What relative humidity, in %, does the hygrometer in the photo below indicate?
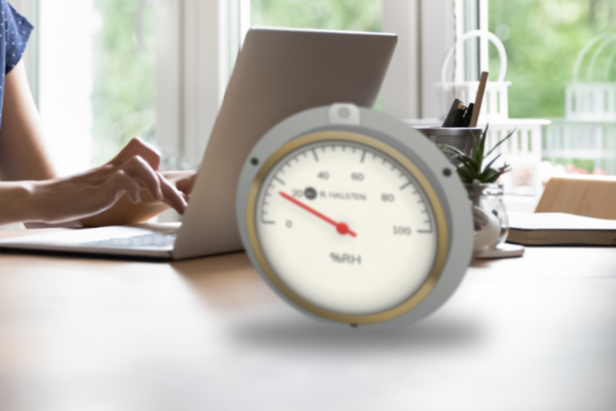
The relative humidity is 16 %
